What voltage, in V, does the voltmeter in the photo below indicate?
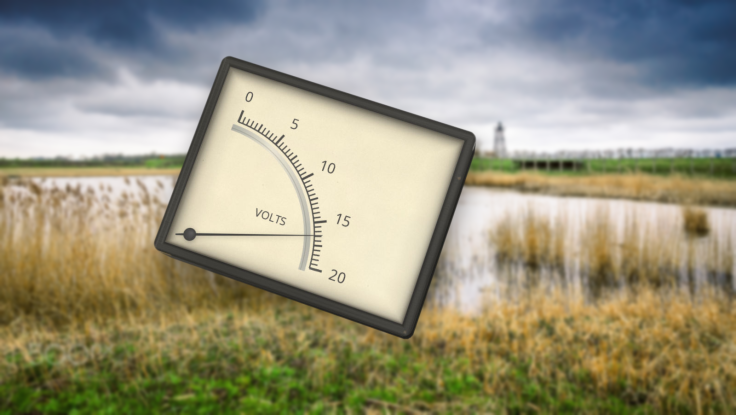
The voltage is 16.5 V
